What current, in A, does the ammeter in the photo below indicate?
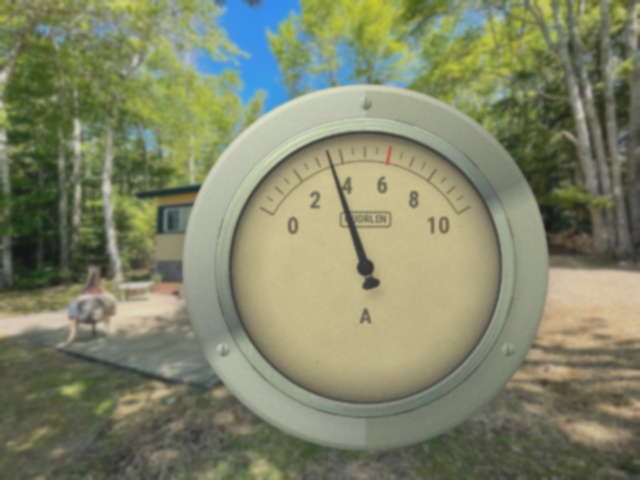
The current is 3.5 A
